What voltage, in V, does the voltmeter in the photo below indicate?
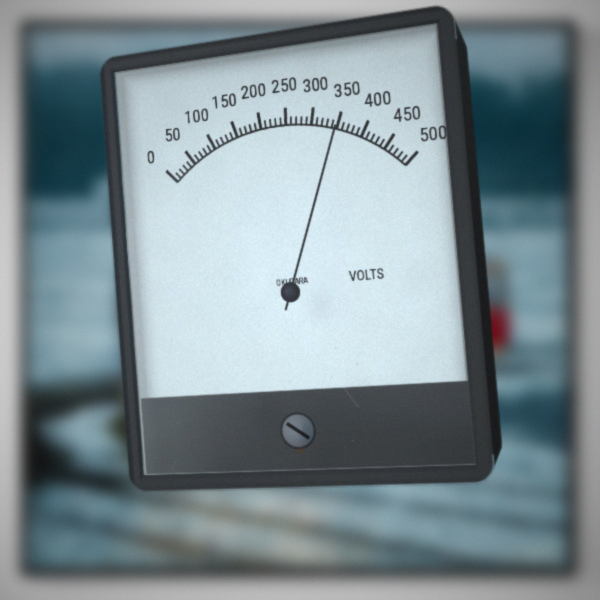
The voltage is 350 V
